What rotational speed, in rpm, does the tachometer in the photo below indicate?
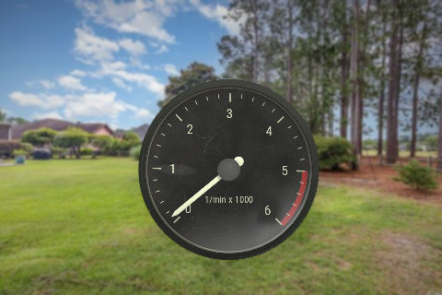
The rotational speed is 100 rpm
